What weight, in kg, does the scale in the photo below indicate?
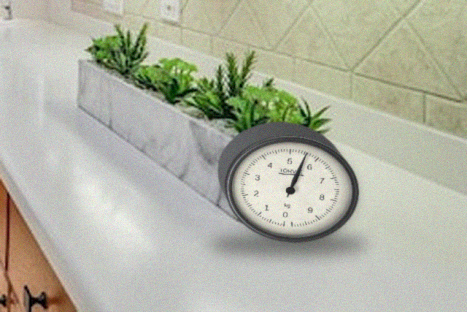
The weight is 5.5 kg
